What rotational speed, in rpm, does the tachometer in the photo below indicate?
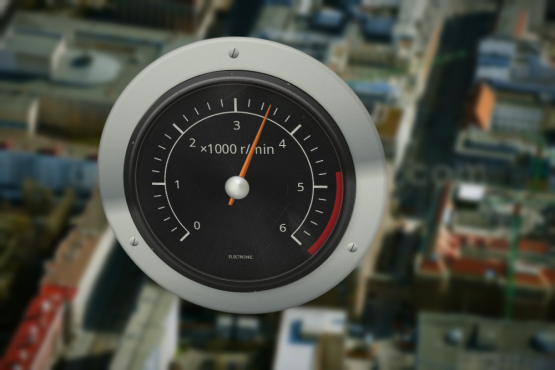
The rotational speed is 3500 rpm
